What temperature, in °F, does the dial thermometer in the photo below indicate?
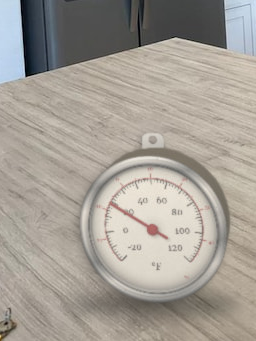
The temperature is 20 °F
